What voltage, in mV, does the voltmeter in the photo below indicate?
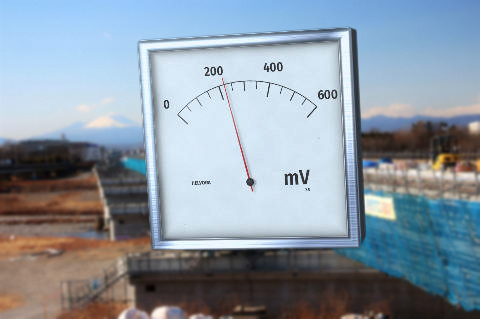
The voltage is 225 mV
